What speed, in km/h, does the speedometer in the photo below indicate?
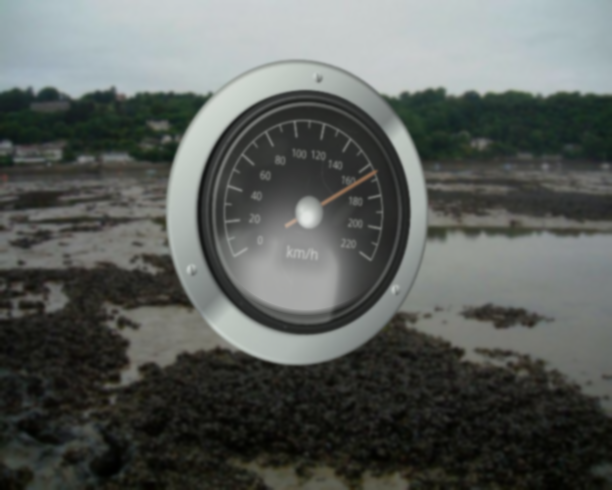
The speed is 165 km/h
